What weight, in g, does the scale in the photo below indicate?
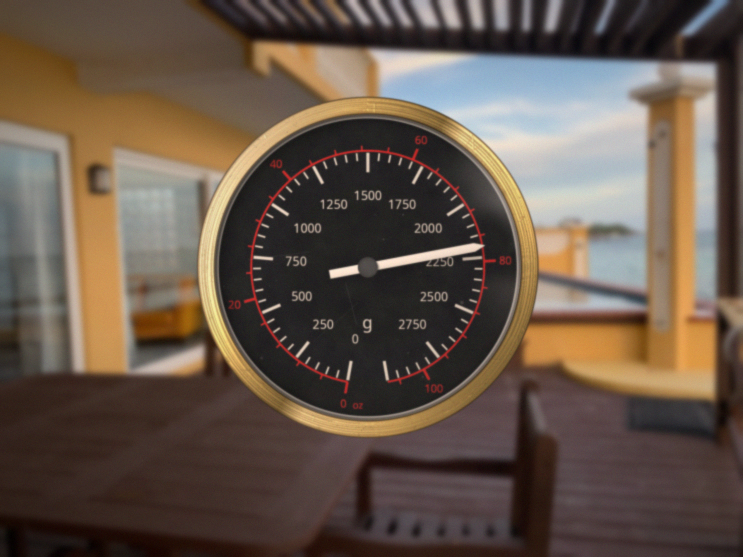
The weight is 2200 g
